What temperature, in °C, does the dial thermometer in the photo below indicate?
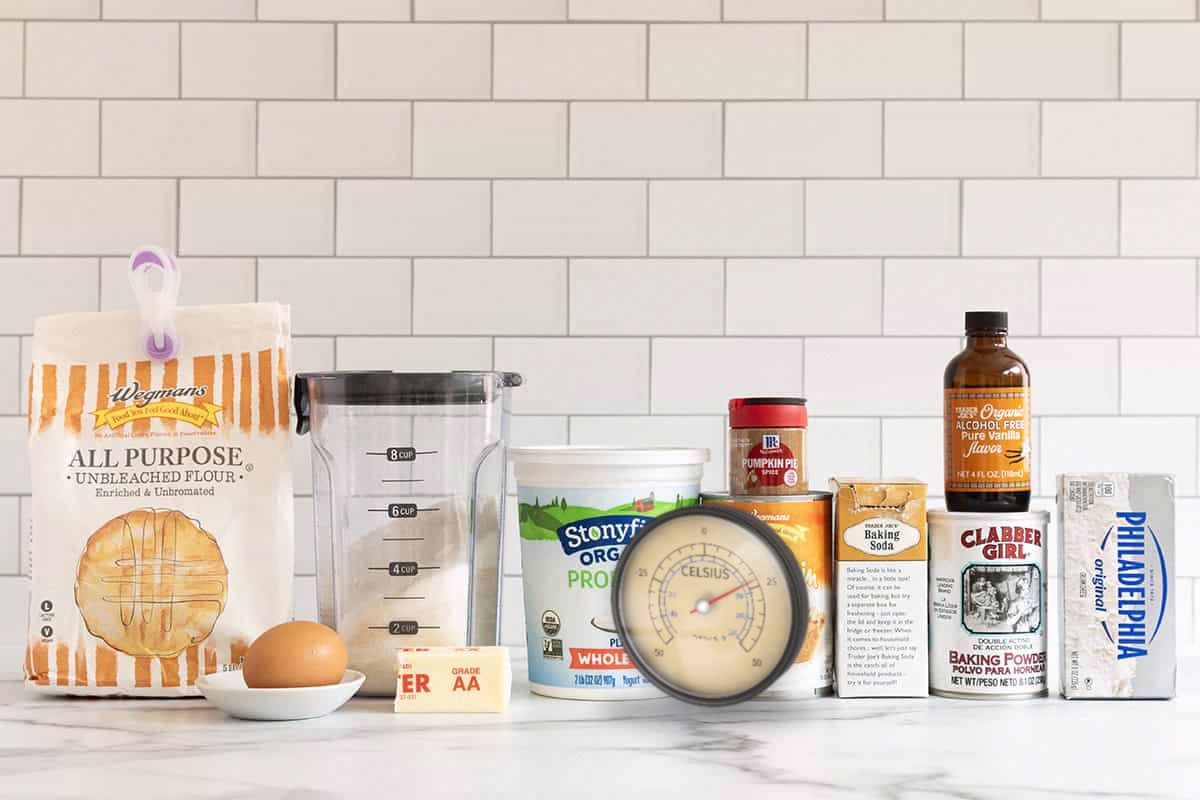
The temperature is 22.5 °C
